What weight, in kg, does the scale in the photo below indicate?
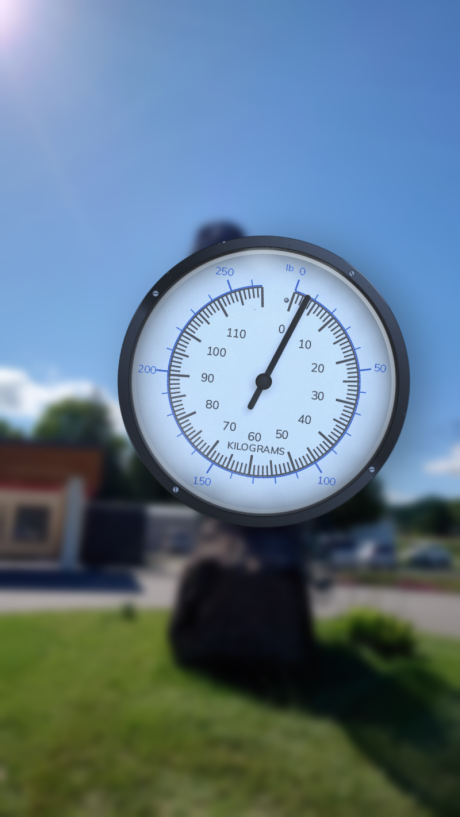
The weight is 3 kg
